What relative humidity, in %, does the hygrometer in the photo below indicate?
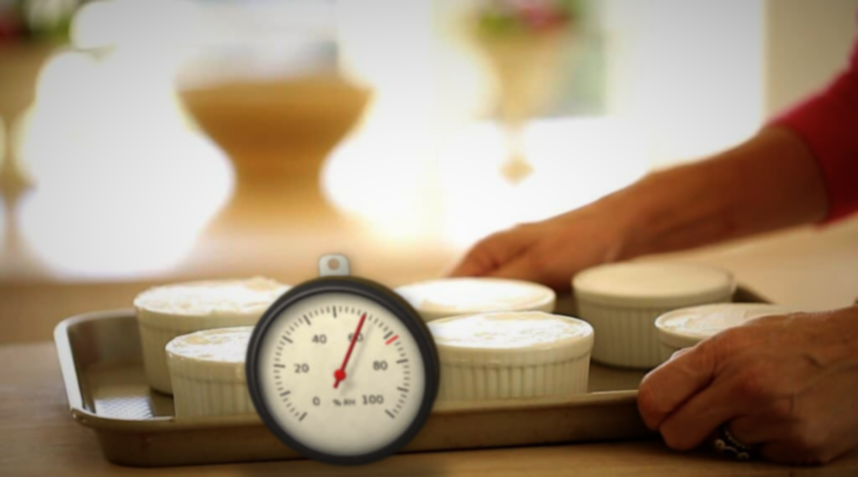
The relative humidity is 60 %
